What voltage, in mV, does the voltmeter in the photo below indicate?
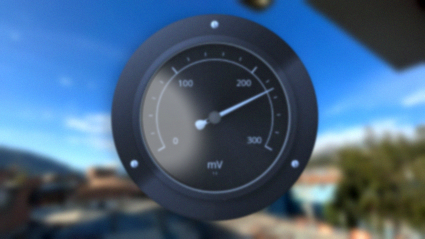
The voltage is 230 mV
